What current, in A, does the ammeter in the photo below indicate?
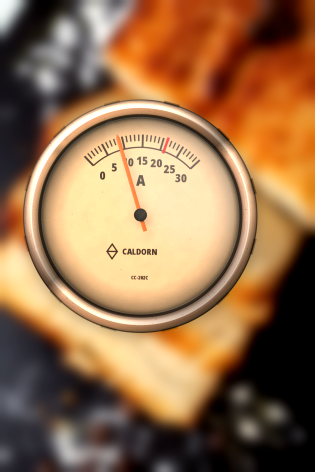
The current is 9 A
